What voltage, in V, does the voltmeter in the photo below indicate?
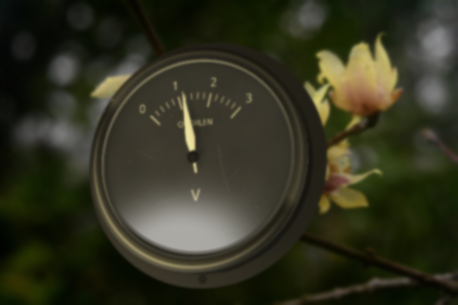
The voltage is 1.2 V
